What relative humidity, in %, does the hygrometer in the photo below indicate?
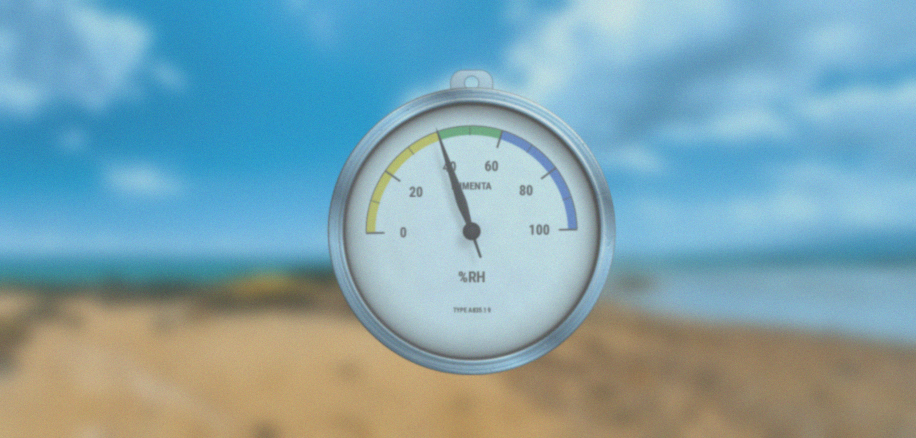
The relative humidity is 40 %
